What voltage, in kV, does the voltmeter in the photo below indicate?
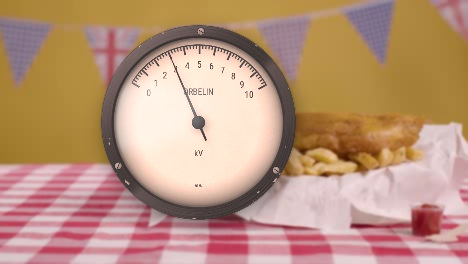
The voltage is 3 kV
